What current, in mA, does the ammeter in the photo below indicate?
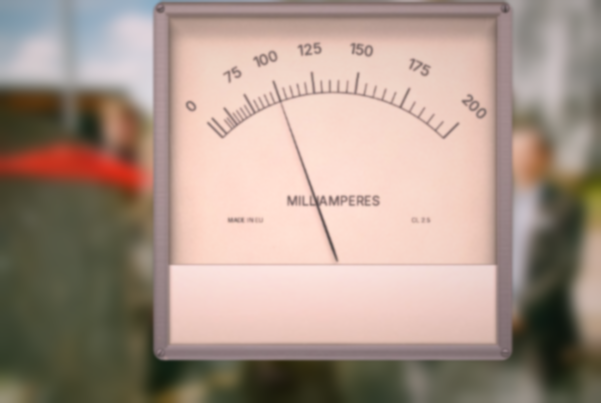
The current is 100 mA
